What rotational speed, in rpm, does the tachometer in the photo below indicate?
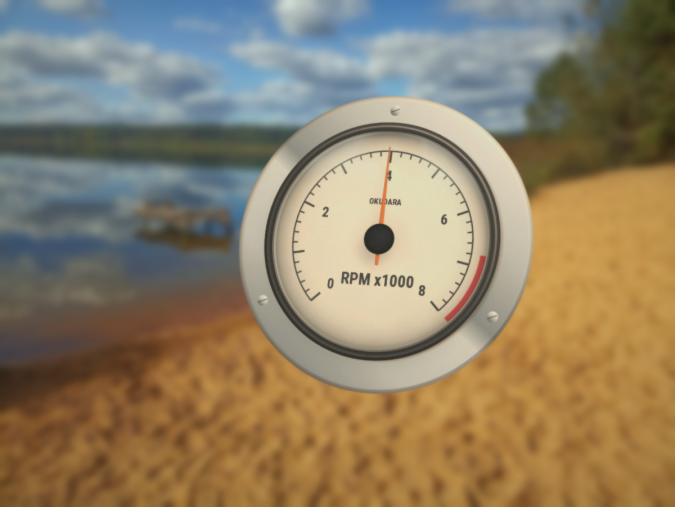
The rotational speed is 4000 rpm
